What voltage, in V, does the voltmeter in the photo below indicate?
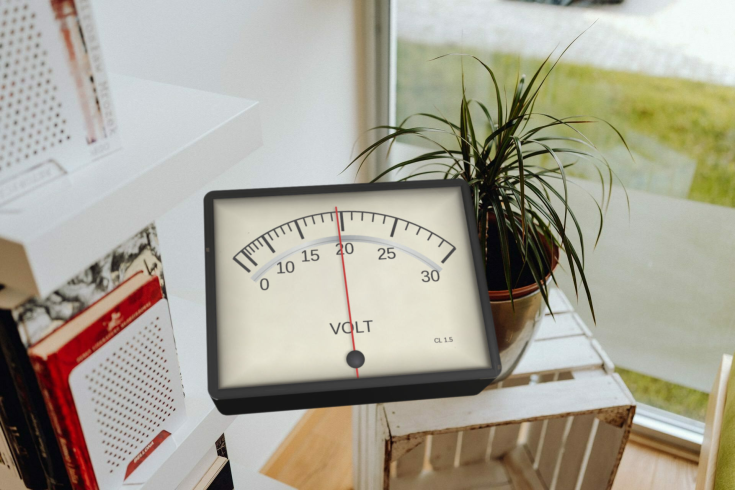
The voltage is 19.5 V
